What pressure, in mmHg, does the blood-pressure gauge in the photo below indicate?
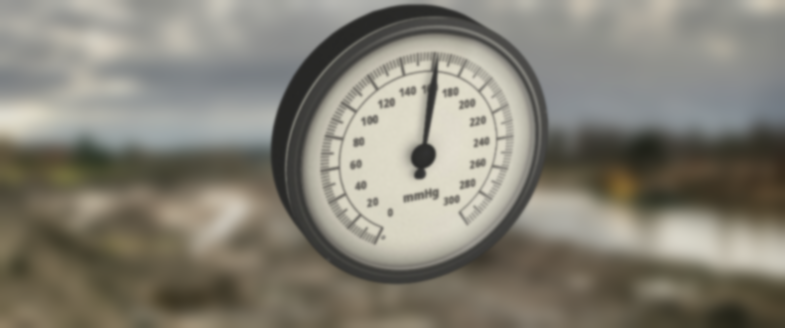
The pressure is 160 mmHg
